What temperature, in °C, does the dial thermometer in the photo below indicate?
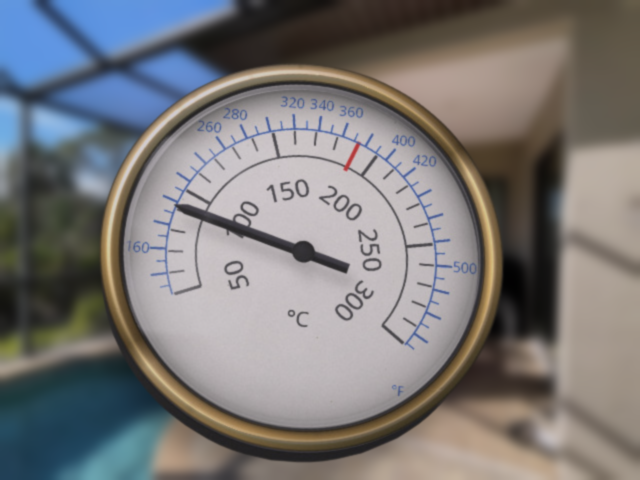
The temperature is 90 °C
